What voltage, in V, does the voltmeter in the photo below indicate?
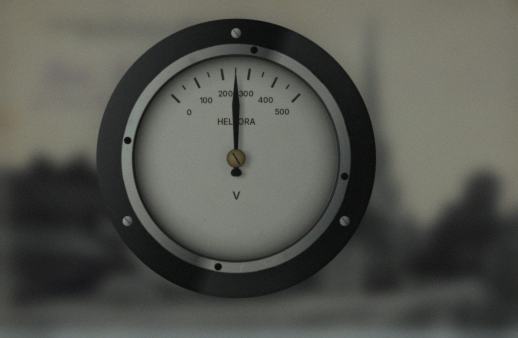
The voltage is 250 V
